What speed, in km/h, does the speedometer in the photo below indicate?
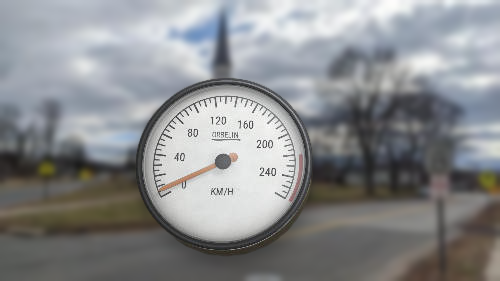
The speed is 5 km/h
